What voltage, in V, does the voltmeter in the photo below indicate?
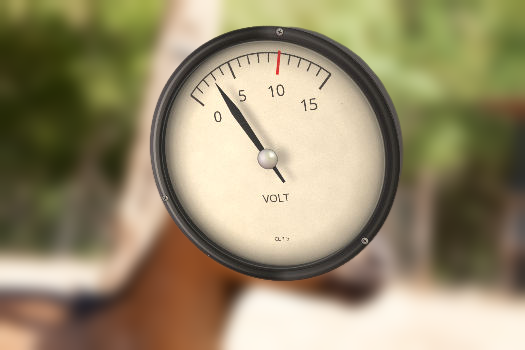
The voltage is 3 V
